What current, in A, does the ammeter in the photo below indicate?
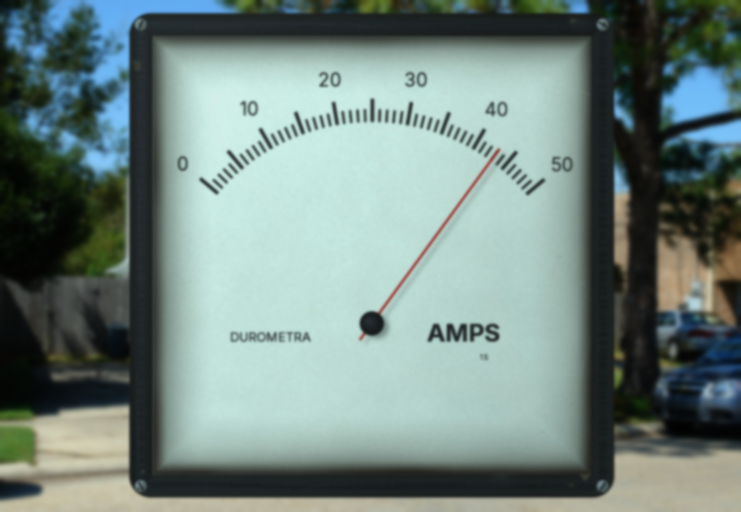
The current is 43 A
